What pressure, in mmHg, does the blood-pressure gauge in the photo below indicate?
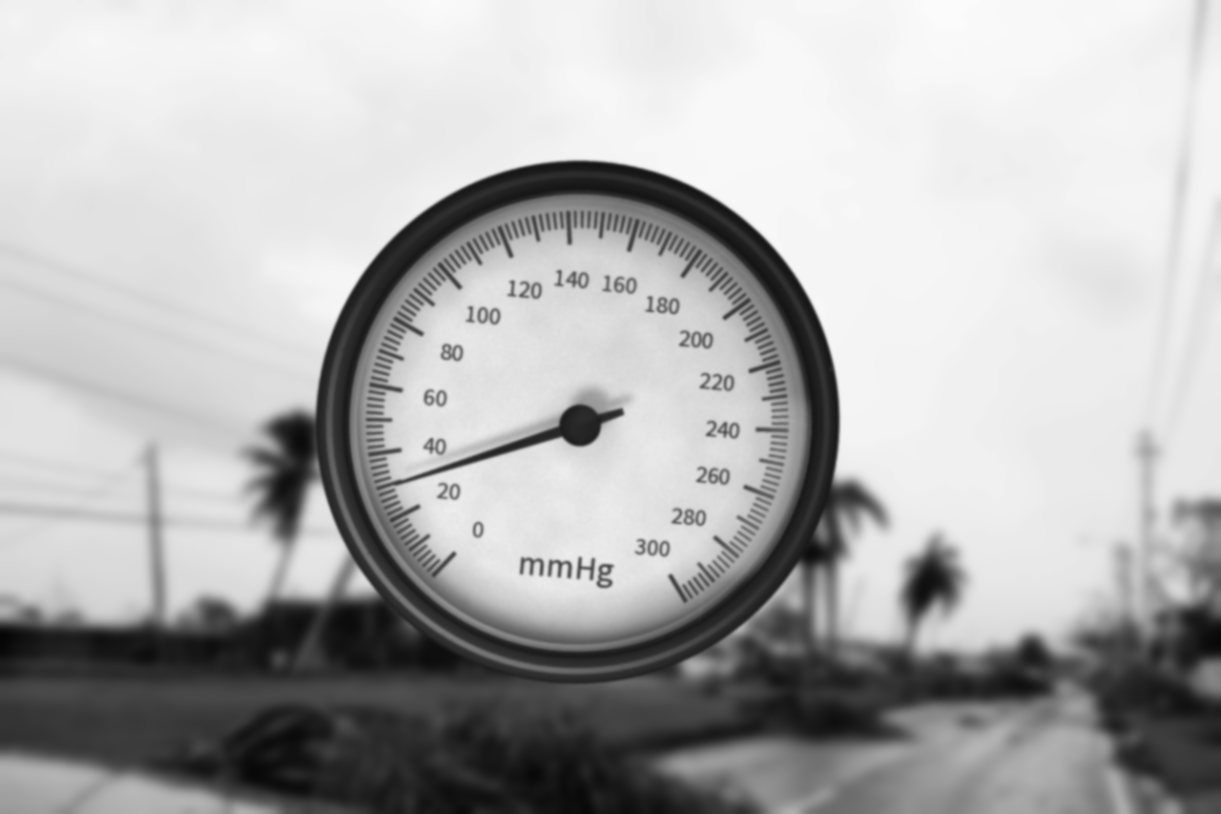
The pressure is 30 mmHg
